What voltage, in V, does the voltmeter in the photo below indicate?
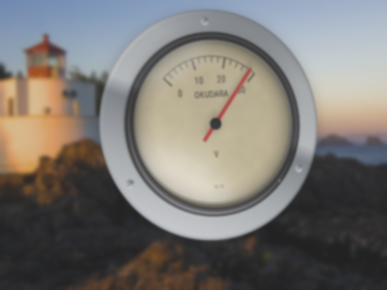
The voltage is 28 V
